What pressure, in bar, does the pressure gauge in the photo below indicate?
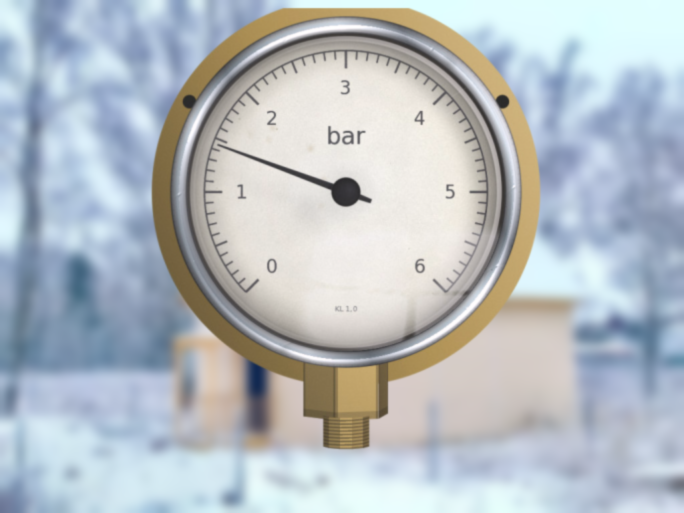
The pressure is 1.45 bar
